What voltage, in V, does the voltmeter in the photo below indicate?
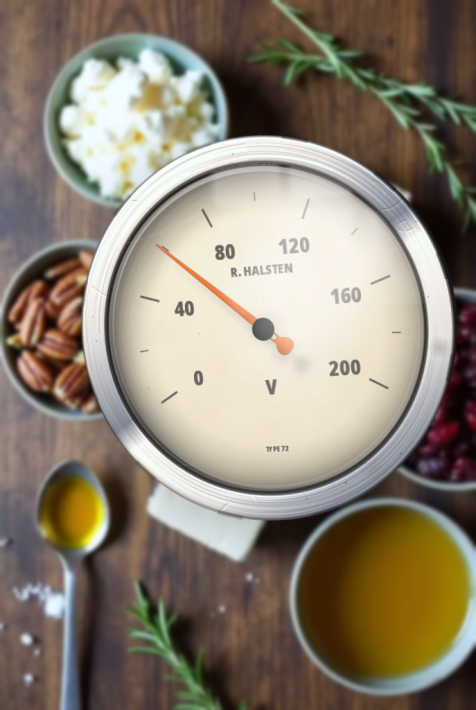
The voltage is 60 V
